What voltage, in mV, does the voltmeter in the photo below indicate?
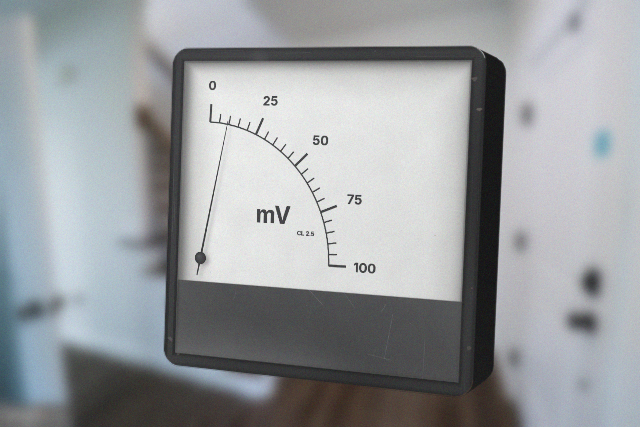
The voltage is 10 mV
